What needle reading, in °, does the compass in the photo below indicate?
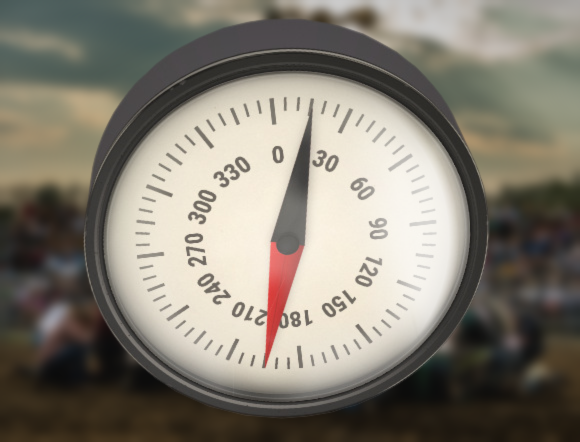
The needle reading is 195 °
